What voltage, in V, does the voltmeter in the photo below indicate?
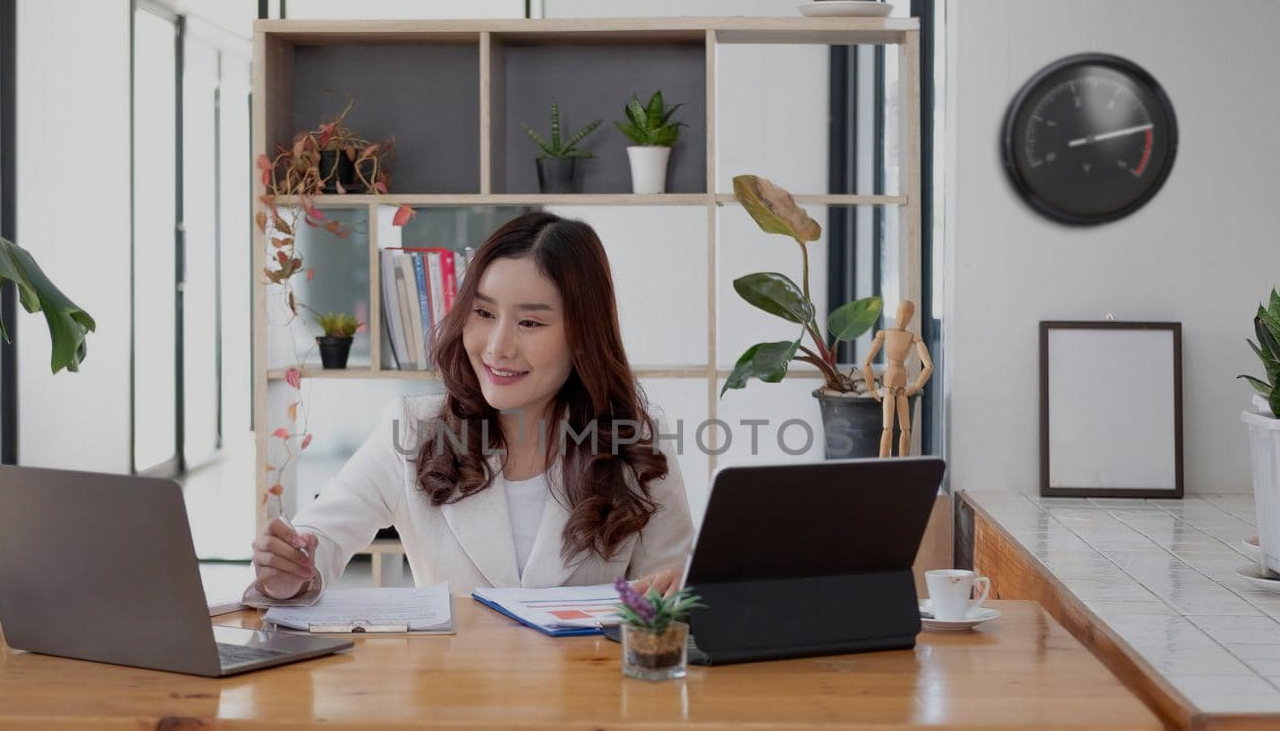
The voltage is 4 V
